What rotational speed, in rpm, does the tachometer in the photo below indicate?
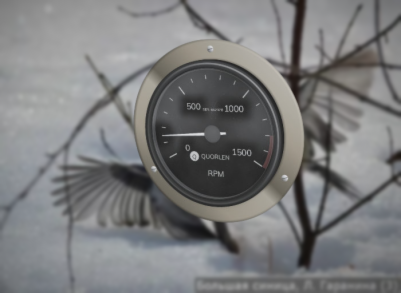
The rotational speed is 150 rpm
